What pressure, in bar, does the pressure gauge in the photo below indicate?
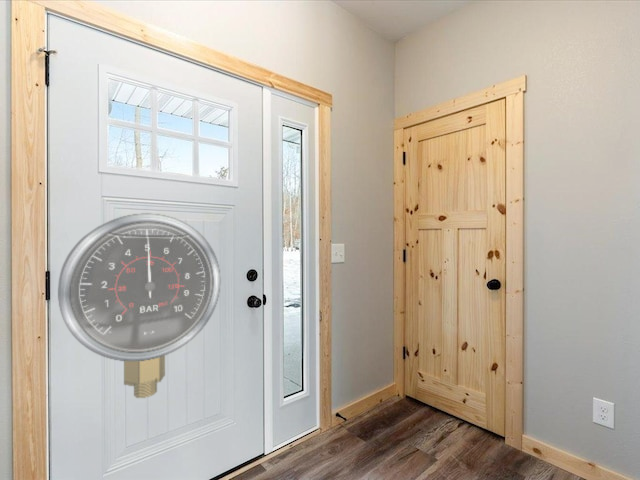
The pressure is 5 bar
